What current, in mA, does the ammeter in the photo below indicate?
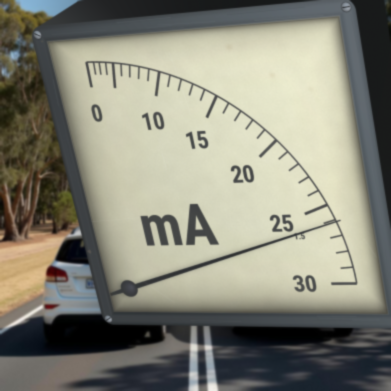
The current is 26 mA
